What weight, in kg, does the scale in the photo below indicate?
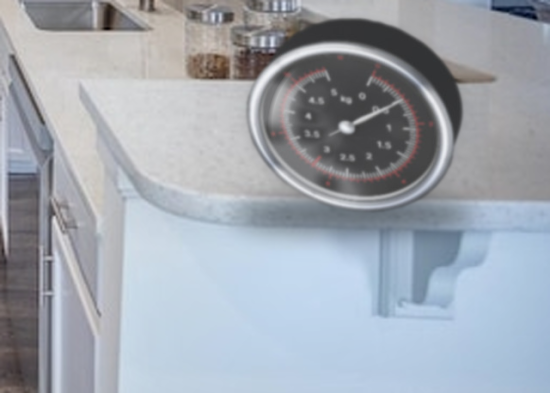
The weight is 0.5 kg
